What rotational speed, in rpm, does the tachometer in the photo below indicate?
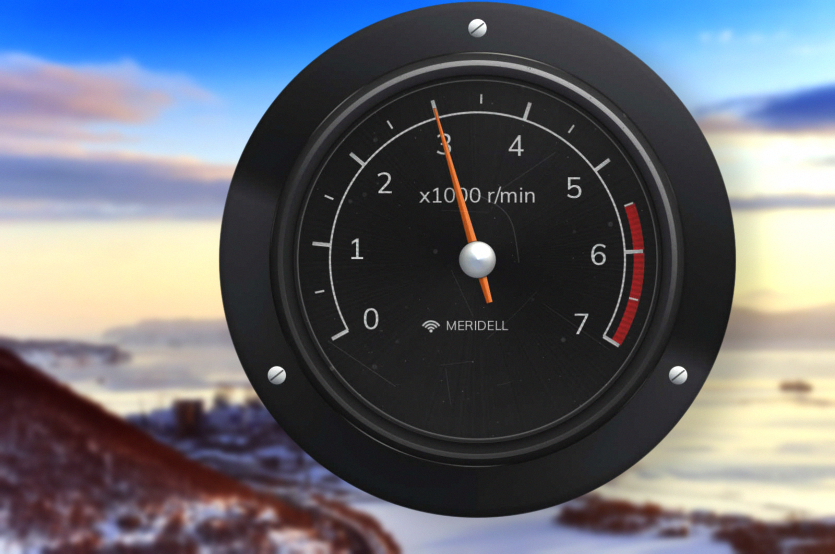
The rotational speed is 3000 rpm
